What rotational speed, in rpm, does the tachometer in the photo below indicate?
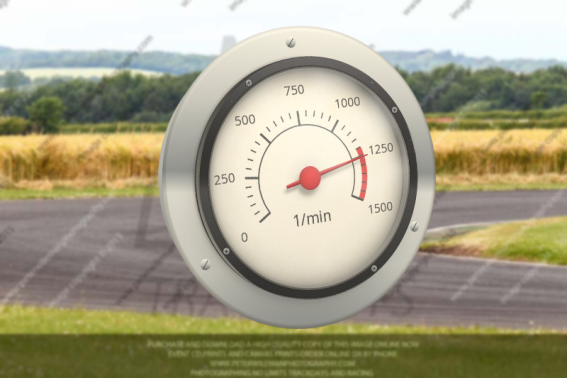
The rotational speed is 1250 rpm
